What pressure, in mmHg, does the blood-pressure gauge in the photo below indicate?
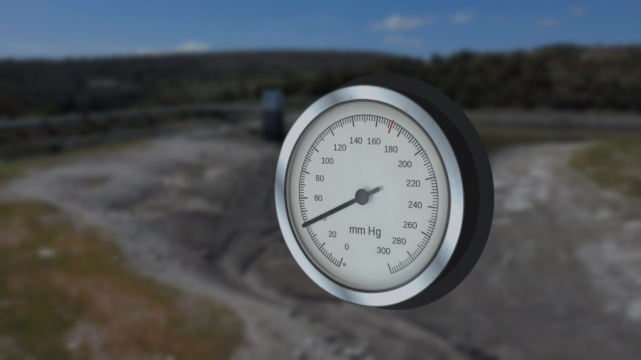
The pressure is 40 mmHg
